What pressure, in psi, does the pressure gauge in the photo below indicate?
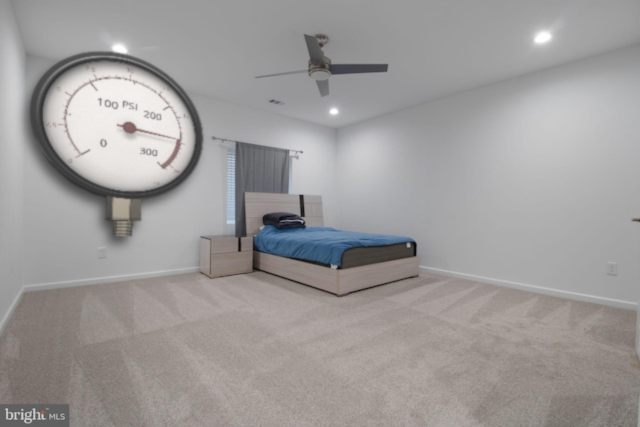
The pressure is 250 psi
